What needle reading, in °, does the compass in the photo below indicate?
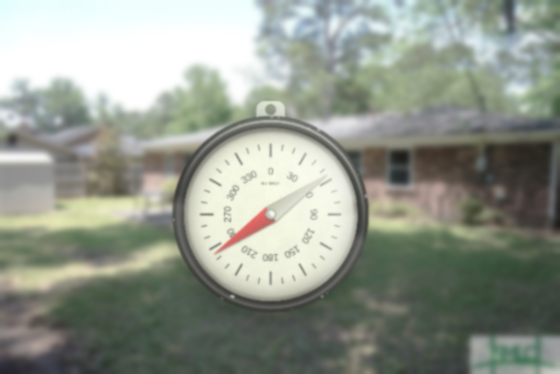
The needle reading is 235 °
